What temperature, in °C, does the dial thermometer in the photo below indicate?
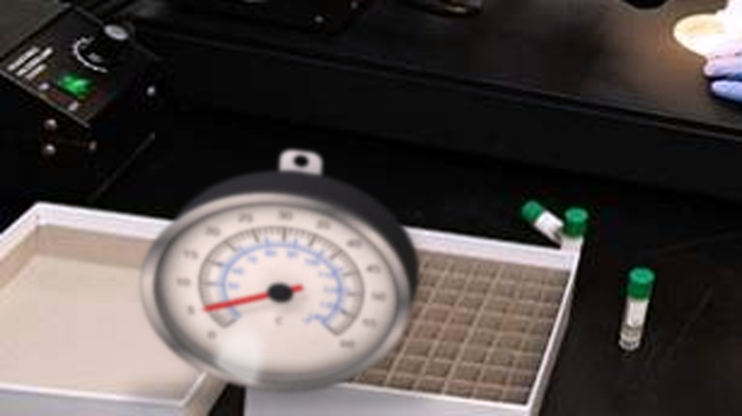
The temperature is 5 °C
